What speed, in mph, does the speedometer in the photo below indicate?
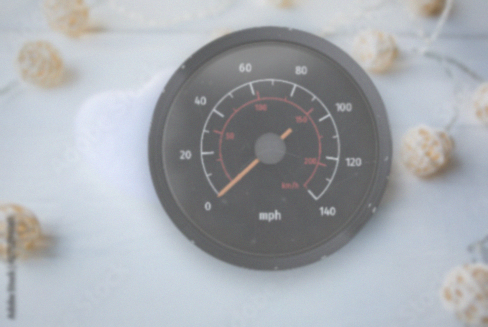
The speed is 0 mph
